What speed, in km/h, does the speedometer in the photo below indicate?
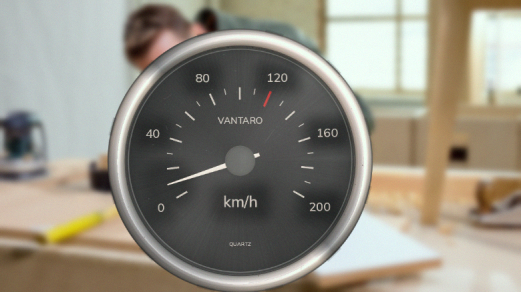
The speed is 10 km/h
